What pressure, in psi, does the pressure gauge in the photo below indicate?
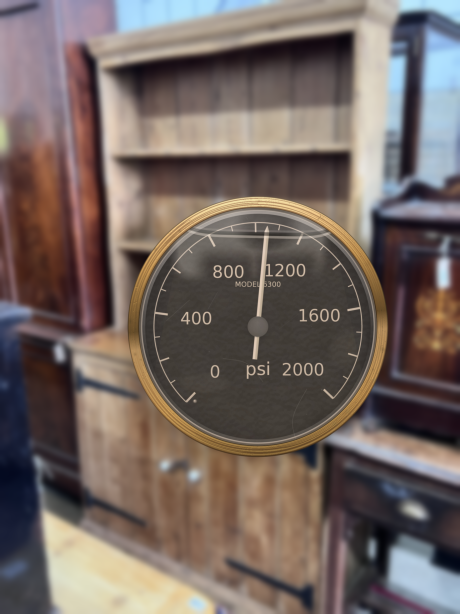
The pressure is 1050 psi
